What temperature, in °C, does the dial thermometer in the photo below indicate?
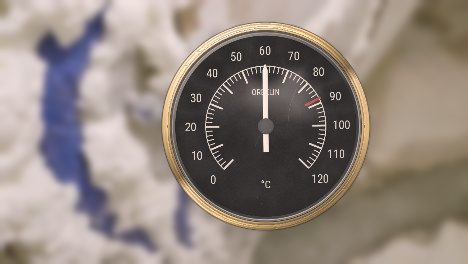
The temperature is 60 °C
